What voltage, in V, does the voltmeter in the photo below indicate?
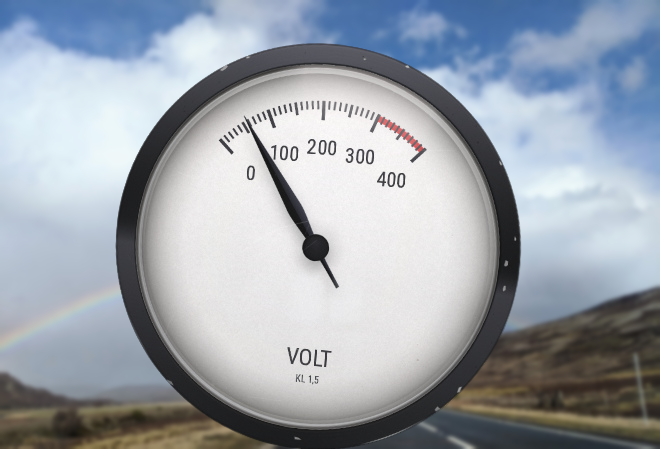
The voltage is 60 V
